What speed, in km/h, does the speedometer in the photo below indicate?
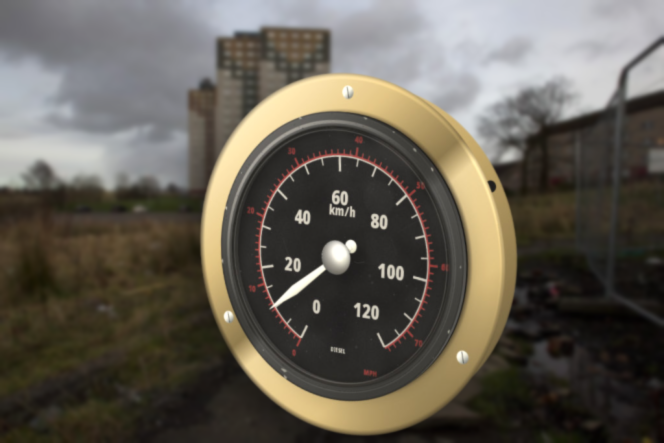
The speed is 10 km/h
